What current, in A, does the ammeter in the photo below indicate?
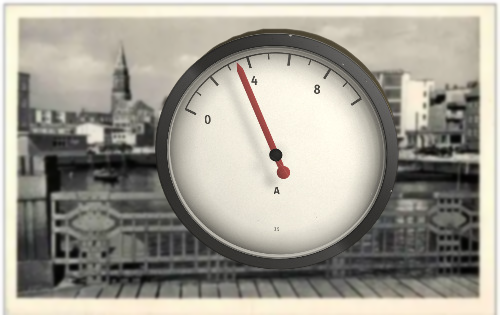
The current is 3.5 A
